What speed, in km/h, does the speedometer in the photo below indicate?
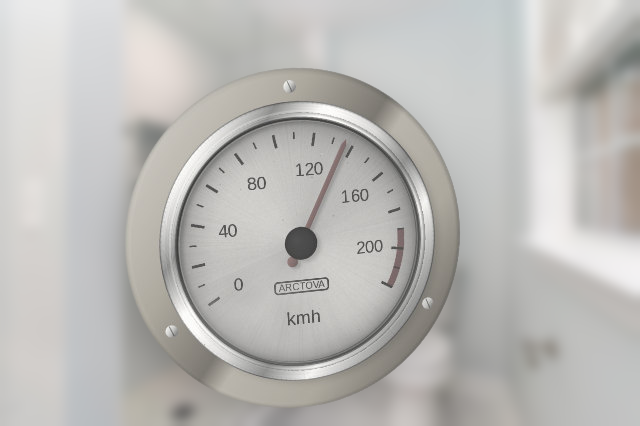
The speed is 135 km/h
